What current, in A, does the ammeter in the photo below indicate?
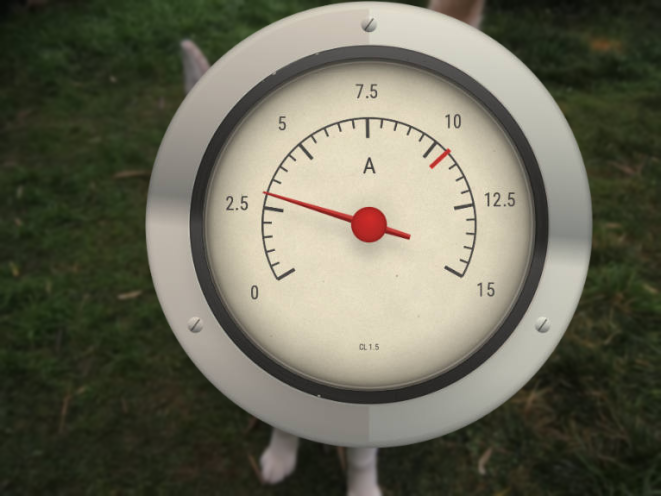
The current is 3 A
